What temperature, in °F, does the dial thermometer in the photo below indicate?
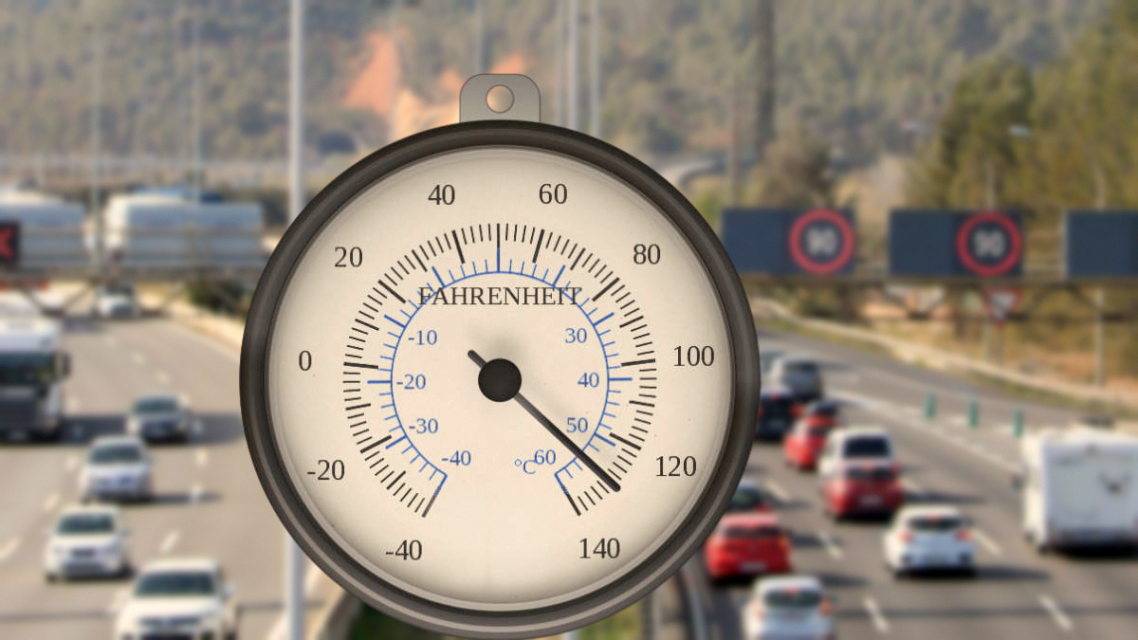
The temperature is 130 °F
